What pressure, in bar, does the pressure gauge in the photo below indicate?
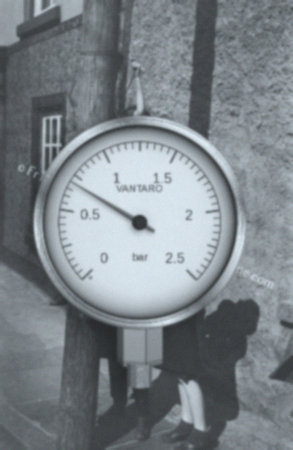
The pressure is 0.7 bar
